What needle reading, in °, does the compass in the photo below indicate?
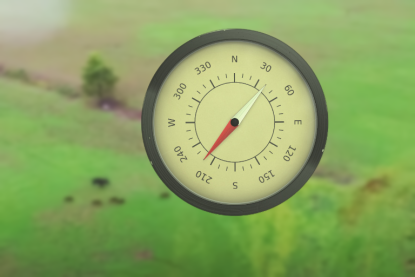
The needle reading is 220 °
